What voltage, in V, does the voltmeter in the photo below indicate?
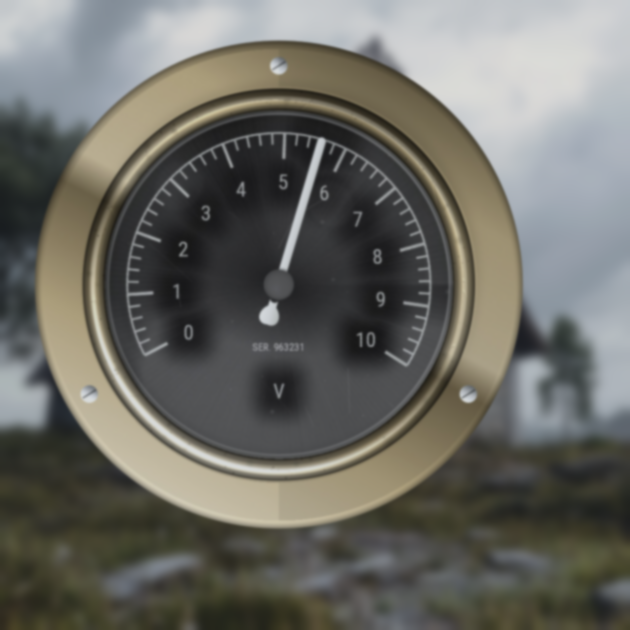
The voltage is 5.6 V
